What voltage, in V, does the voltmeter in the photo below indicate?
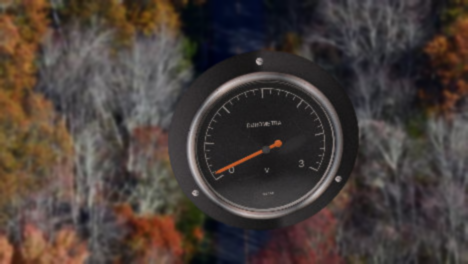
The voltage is 0.1 V
